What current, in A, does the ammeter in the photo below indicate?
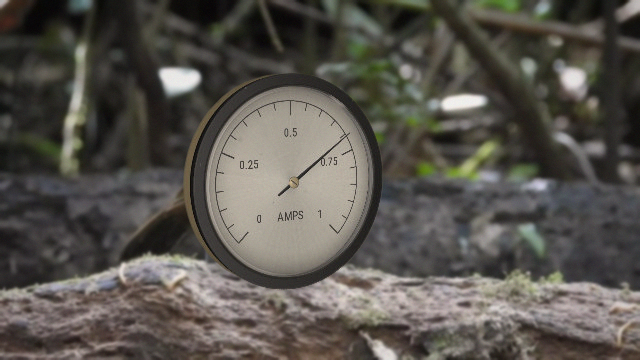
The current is 0.7 A
